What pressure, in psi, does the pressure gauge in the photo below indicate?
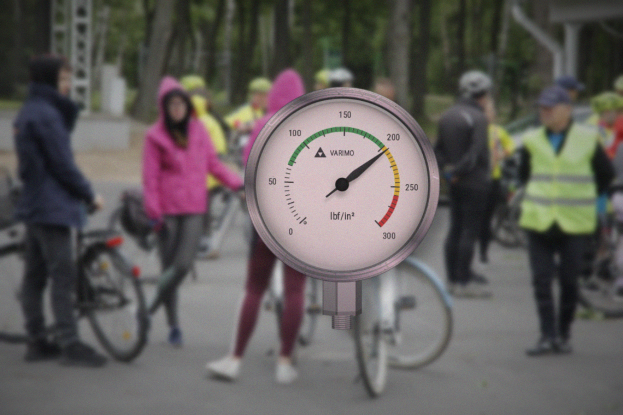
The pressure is 205 psi
